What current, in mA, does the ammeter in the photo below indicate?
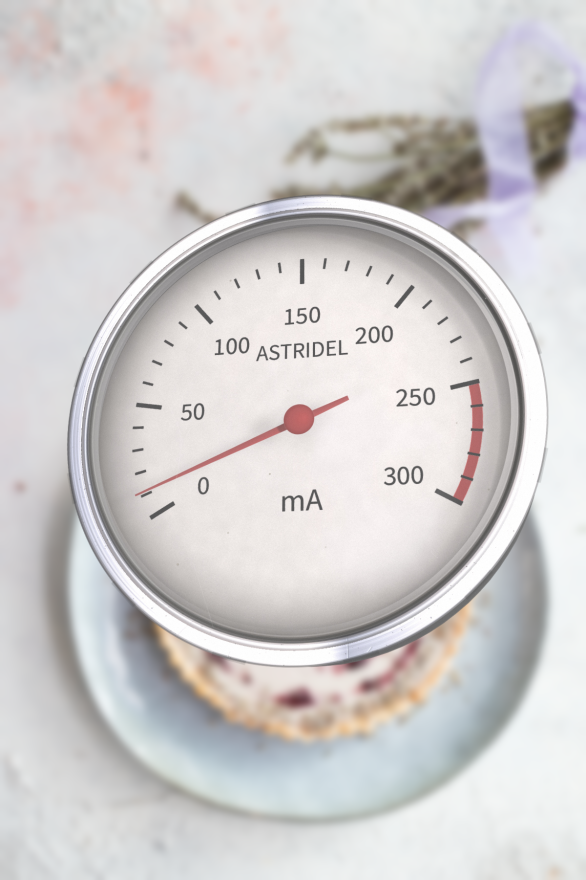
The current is 10 mA
